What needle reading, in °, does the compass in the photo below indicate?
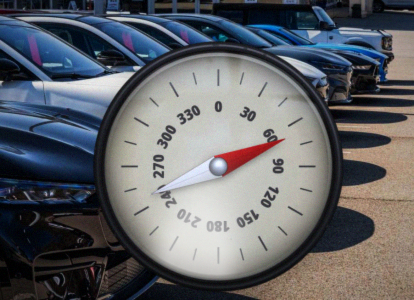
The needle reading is 67.5 °
